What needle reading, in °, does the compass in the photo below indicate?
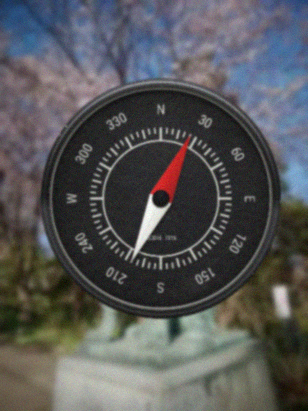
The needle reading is 25 °
